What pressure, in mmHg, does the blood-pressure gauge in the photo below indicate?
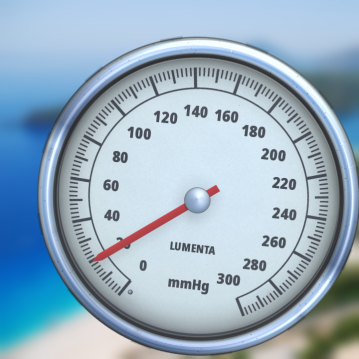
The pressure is 20 mmHg
